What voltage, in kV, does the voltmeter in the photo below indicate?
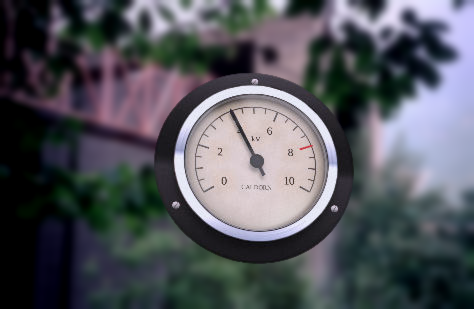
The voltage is 4 kV
